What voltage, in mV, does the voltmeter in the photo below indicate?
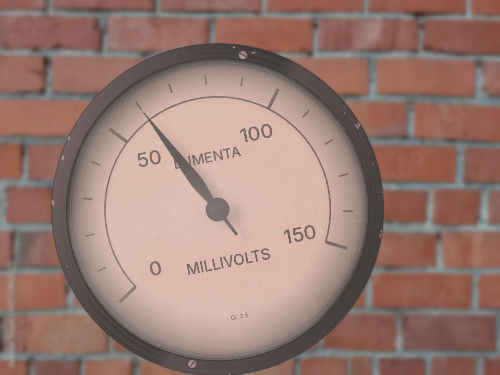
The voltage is 60 mV
